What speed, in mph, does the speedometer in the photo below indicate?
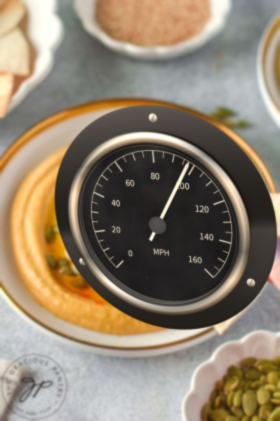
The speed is 97.5 mph
